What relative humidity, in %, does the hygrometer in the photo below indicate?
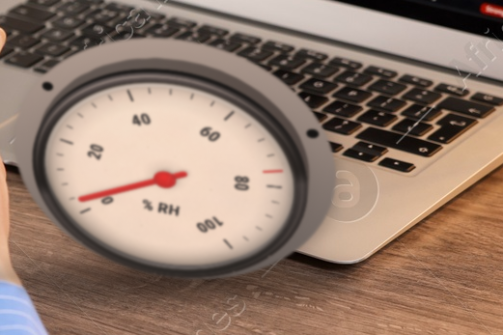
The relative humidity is 4 %
